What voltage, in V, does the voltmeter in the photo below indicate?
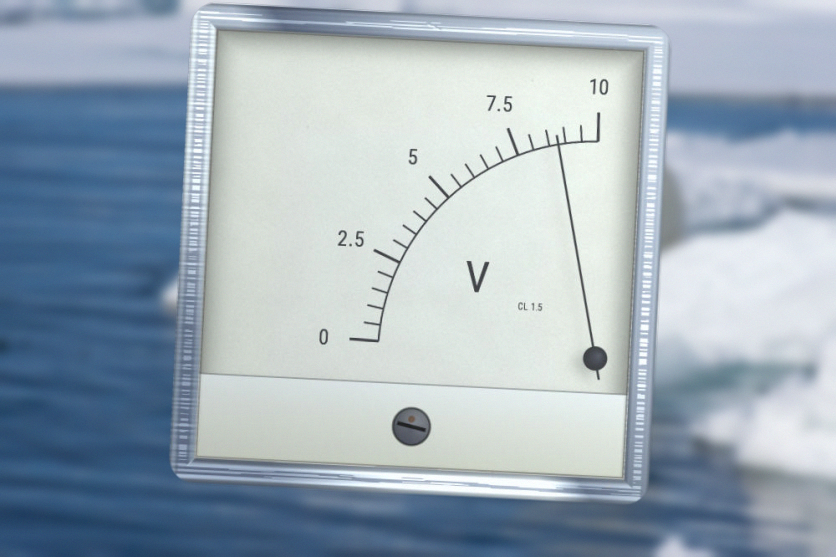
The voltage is 8.75 V
